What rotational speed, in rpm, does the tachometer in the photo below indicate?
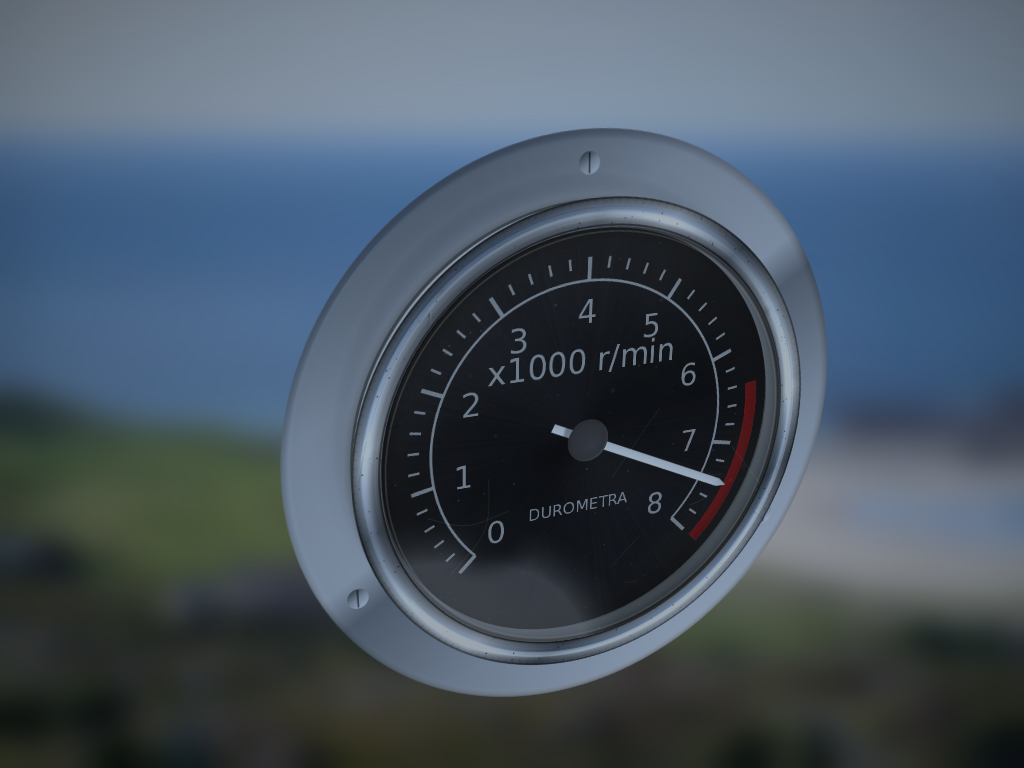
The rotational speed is 7400 rpm
